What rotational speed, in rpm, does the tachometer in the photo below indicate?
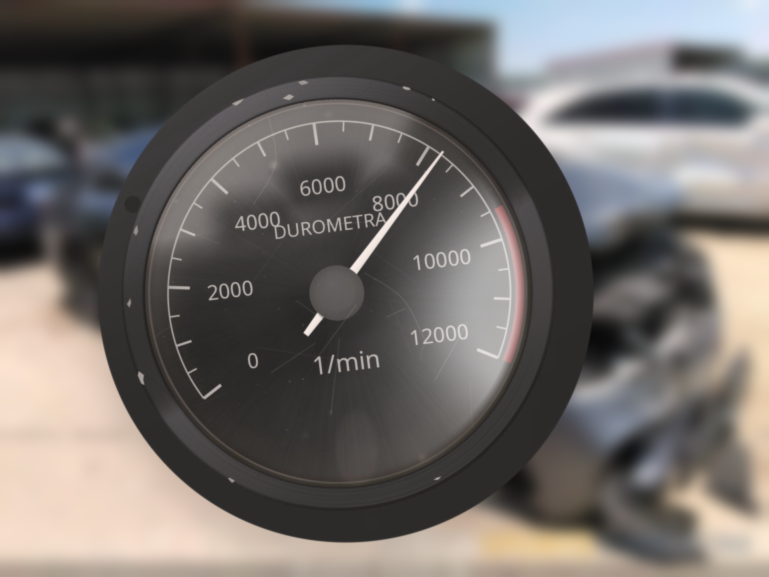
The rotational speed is 8250 rpm
